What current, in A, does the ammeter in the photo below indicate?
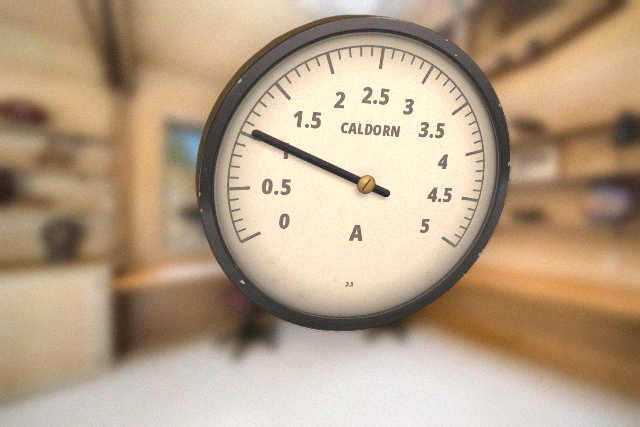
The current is 1.05 A
